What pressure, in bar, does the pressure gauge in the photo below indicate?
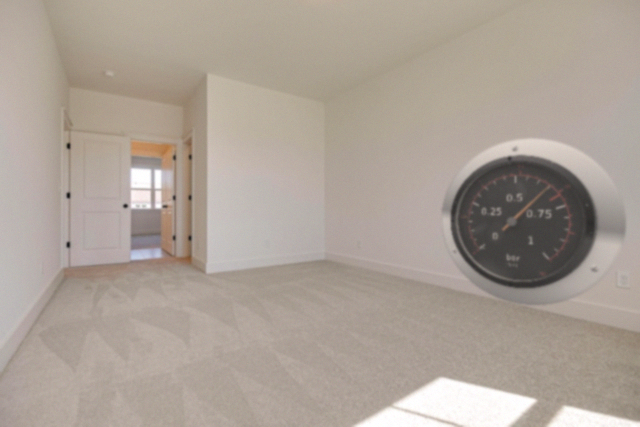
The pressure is 0.65 bar
